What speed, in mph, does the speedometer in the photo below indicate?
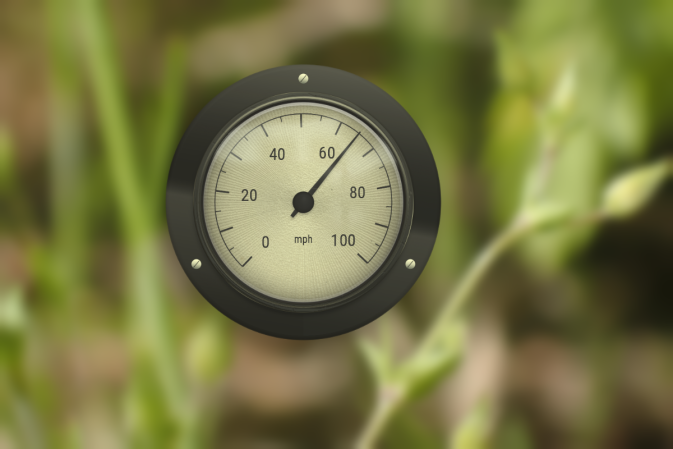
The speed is 65 mph
